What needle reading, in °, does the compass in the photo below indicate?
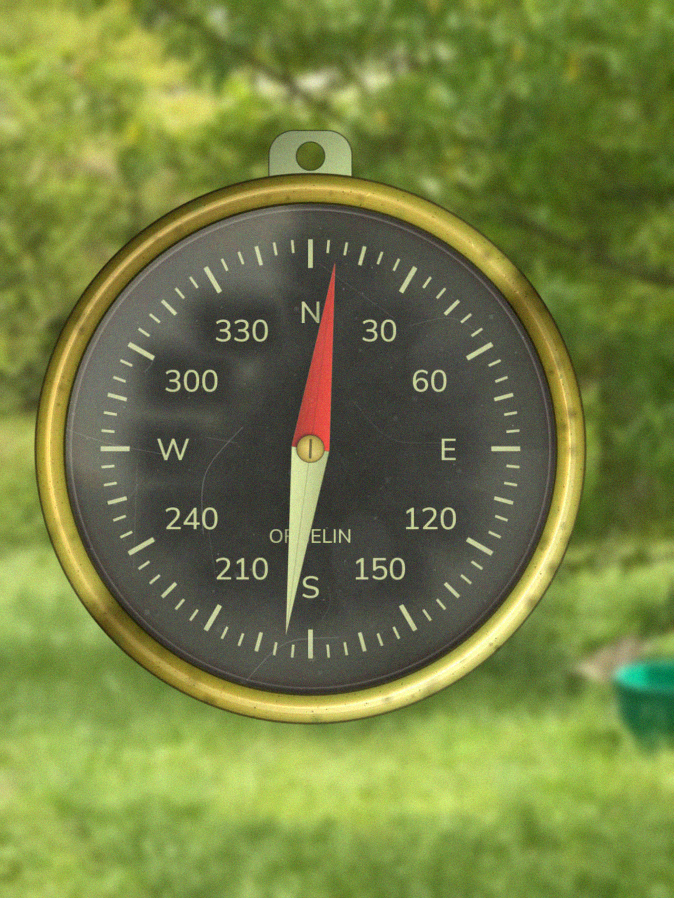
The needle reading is 7.5 °
